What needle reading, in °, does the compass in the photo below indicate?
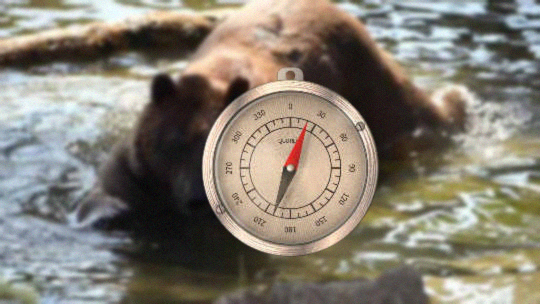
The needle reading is 20 °
